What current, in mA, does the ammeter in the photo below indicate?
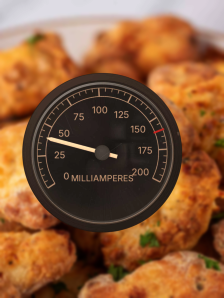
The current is 40 mA
